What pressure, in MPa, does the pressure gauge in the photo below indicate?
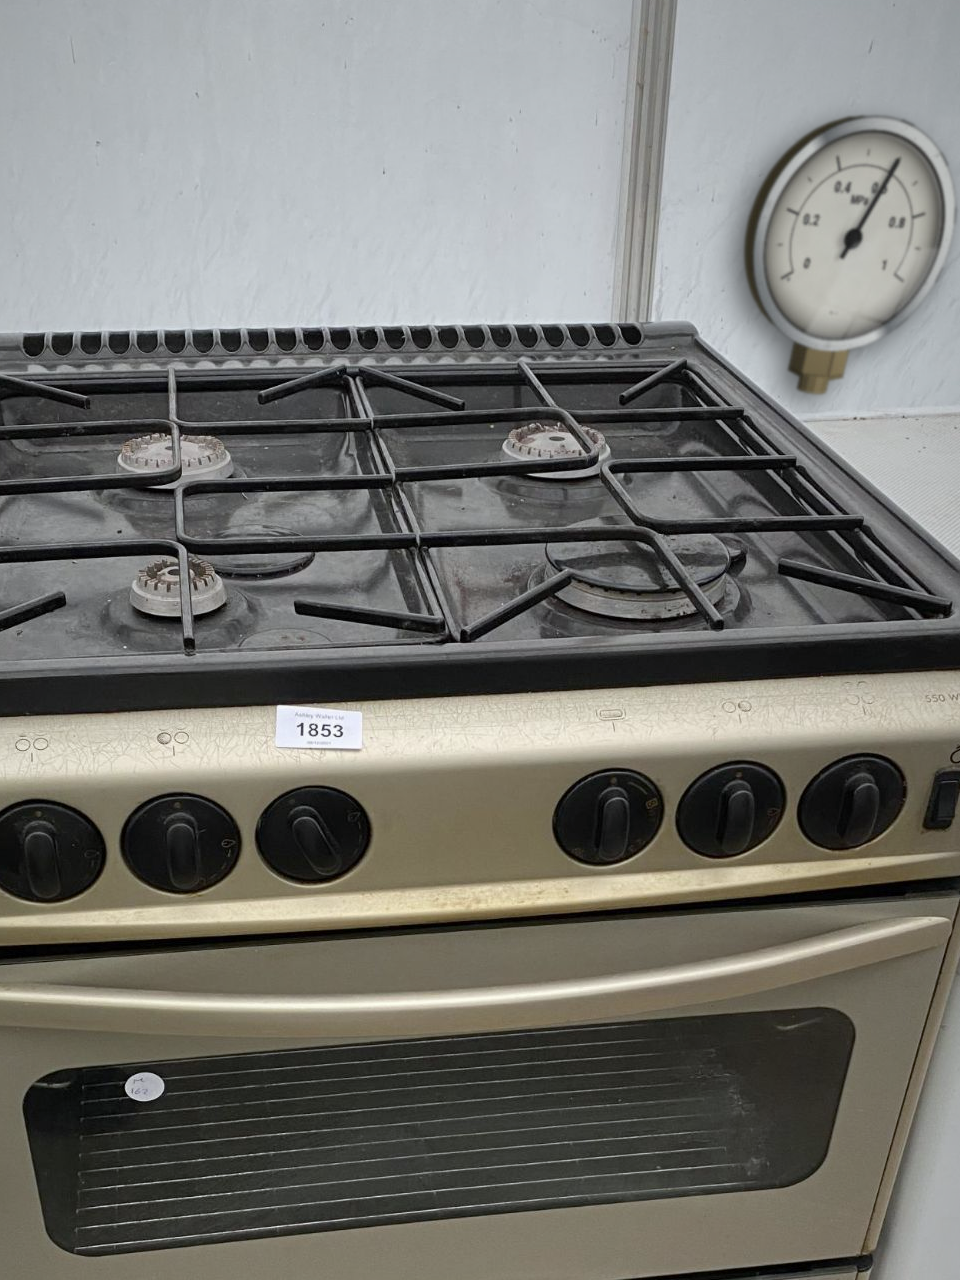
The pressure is 0.6 MPa
